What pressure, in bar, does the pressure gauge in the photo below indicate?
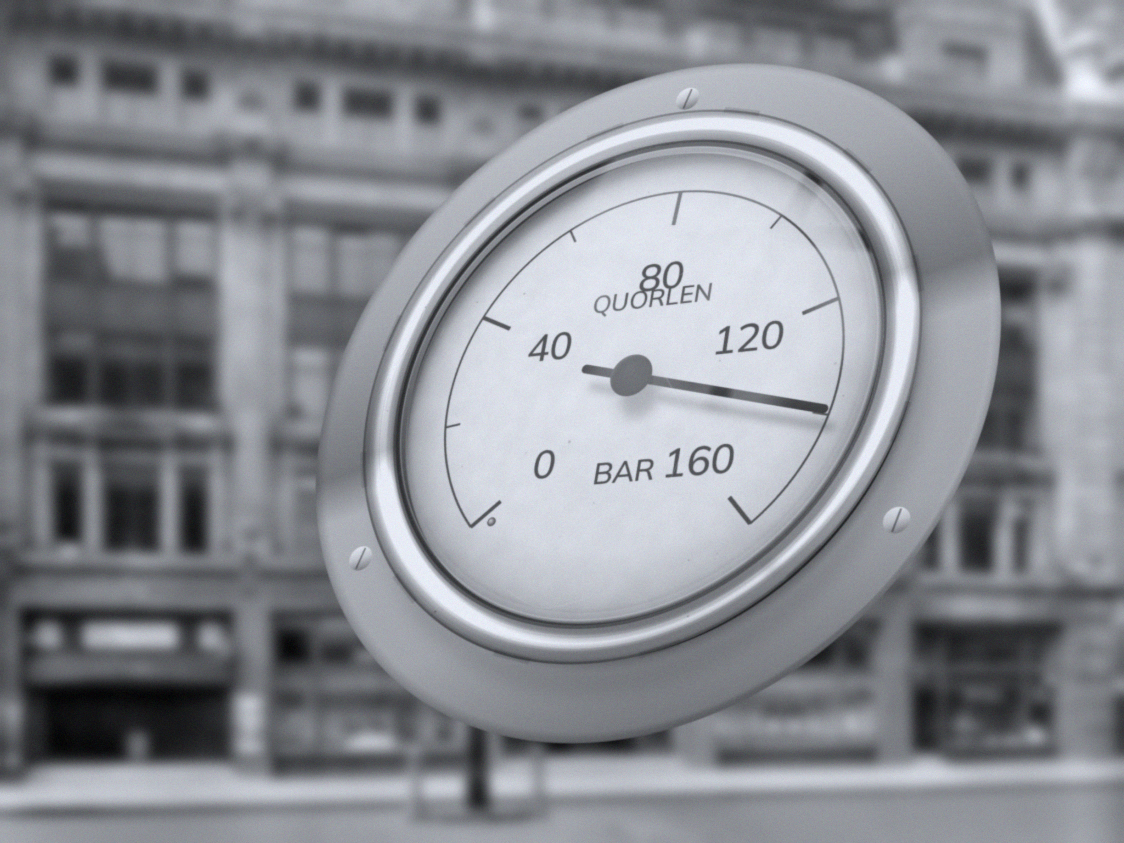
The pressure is 140 bar
